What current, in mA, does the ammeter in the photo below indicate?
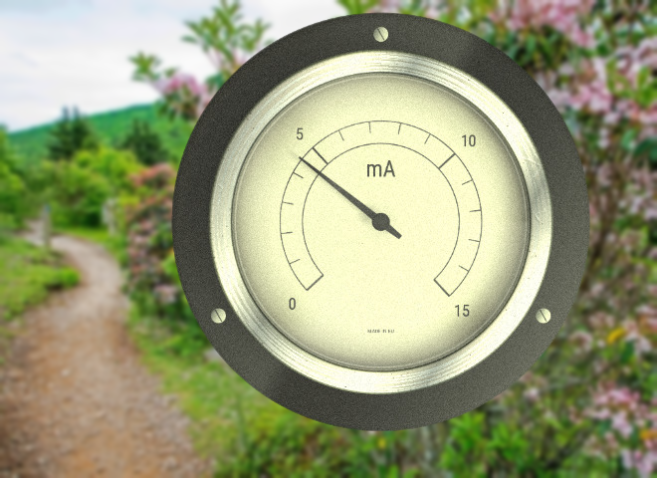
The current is 4.5 mA
